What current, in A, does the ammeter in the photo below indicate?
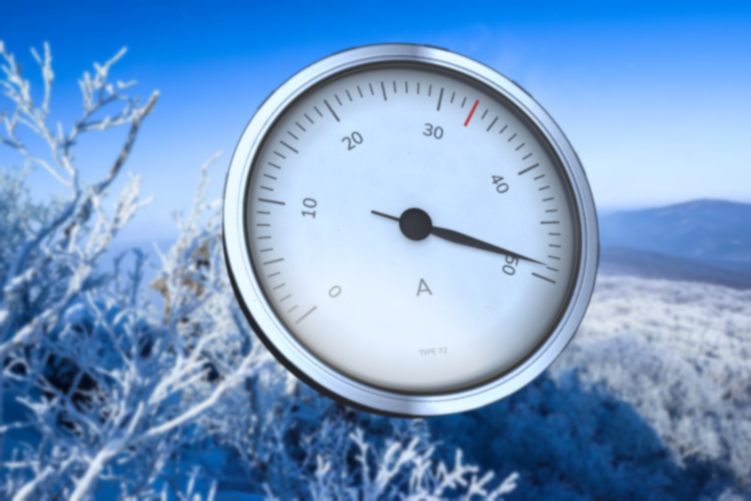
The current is 49 A
